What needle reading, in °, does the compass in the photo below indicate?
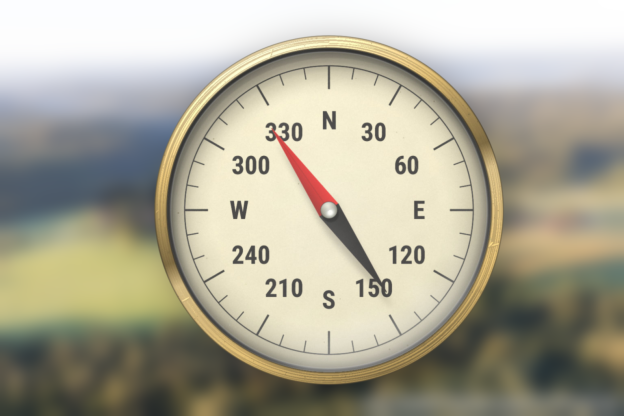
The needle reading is 325 °
